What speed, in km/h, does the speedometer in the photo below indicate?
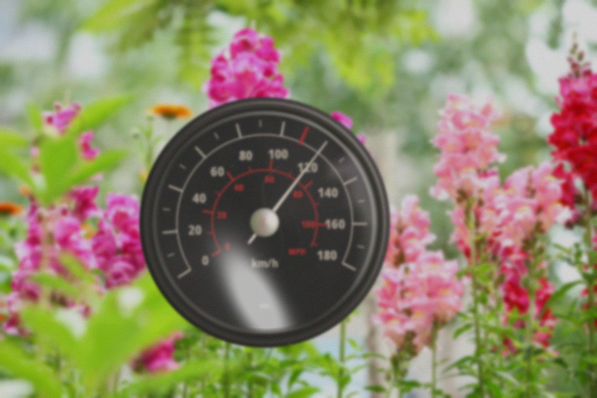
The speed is 120 km/h
